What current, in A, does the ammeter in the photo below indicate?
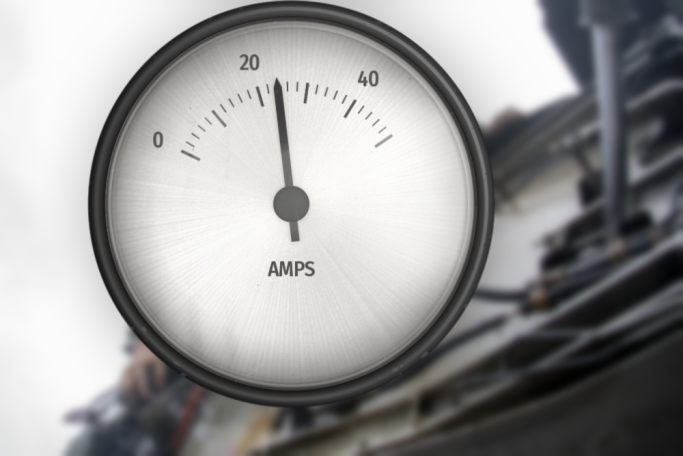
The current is 24 A
